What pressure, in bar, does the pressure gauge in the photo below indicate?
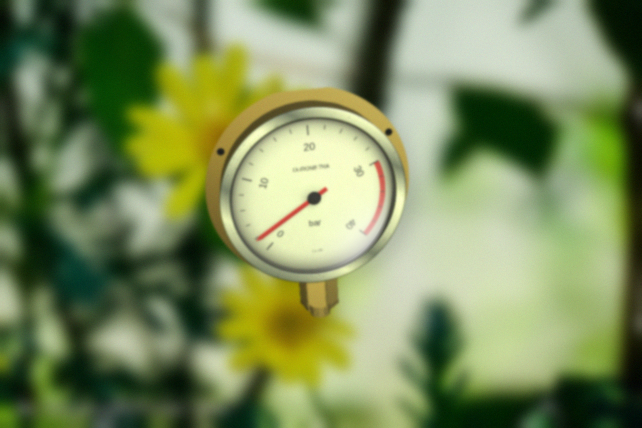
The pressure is 2 bar
